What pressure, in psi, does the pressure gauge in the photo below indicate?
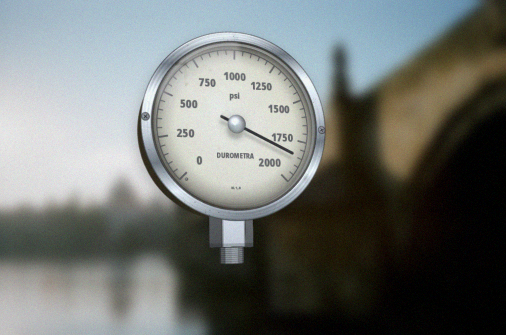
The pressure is 1850 psi
